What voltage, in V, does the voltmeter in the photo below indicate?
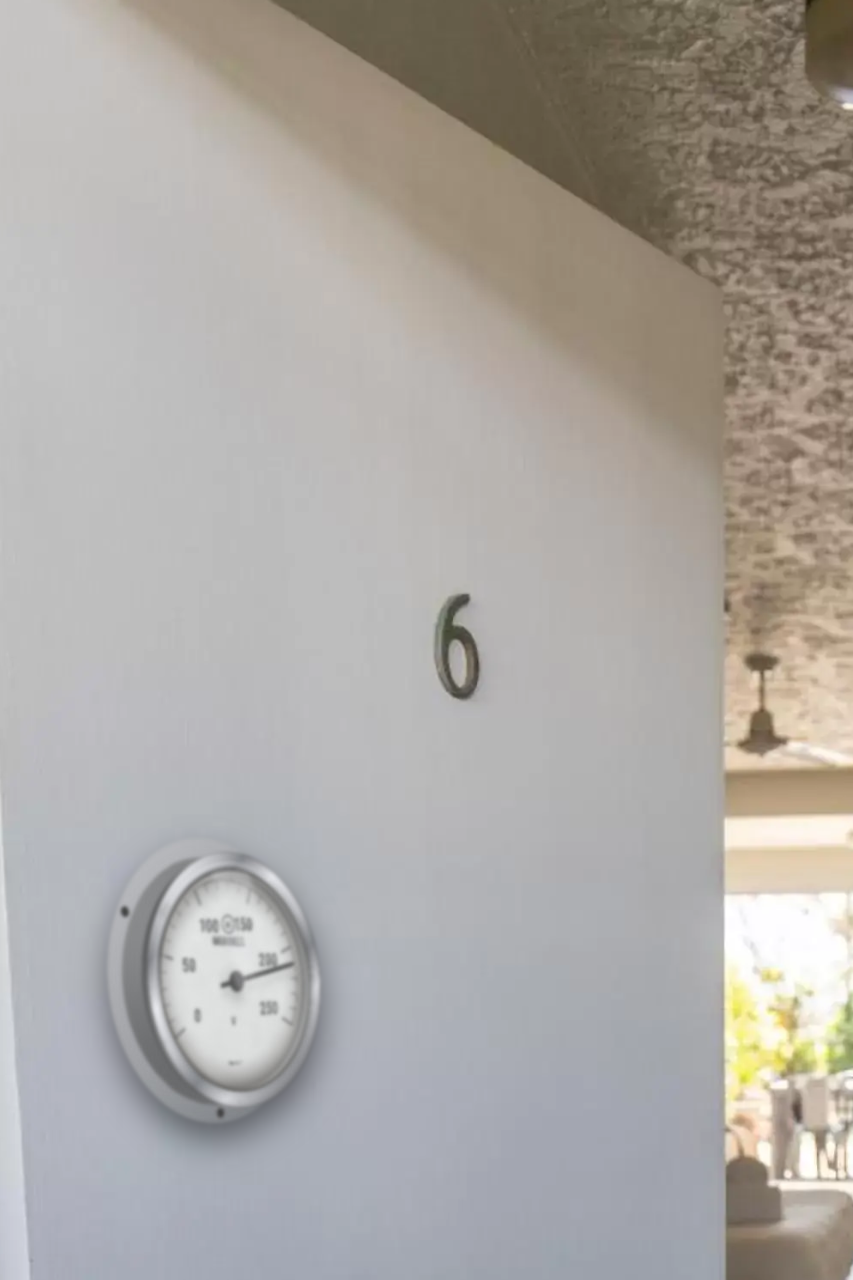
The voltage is 210 V
